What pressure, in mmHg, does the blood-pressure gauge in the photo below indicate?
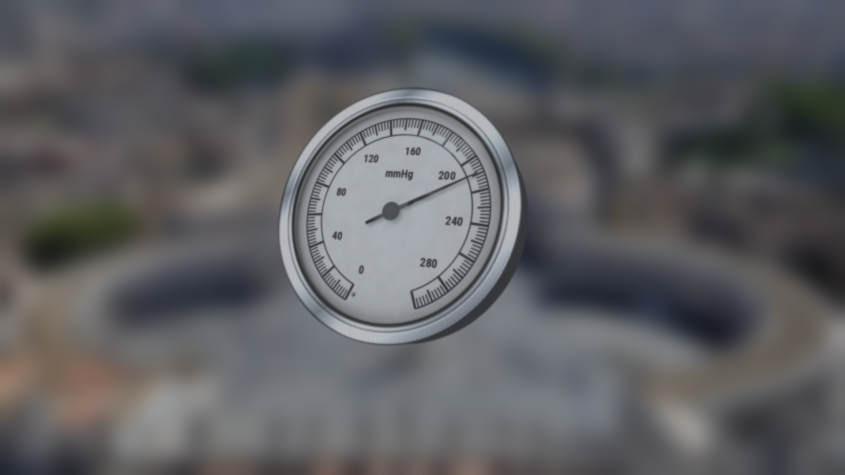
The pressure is 210 mmHg
